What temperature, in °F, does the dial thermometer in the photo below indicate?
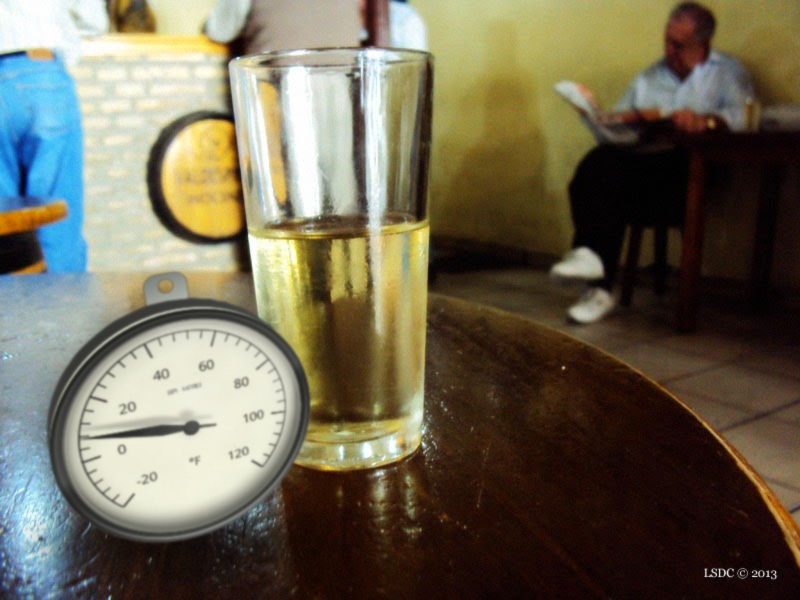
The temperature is 8 °F
